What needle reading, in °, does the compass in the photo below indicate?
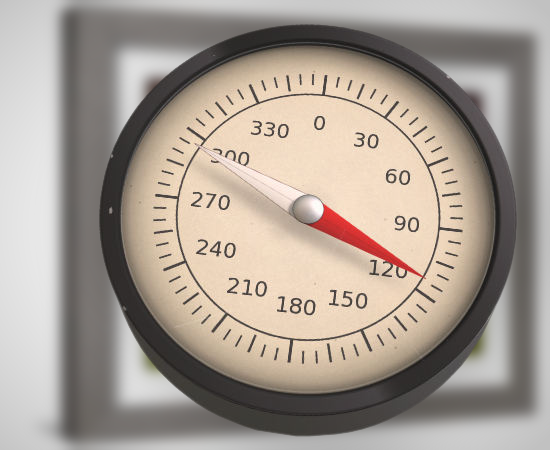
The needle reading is 115 °
